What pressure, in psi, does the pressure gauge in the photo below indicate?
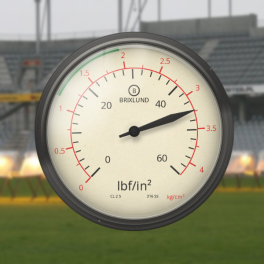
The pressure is 46 psi
